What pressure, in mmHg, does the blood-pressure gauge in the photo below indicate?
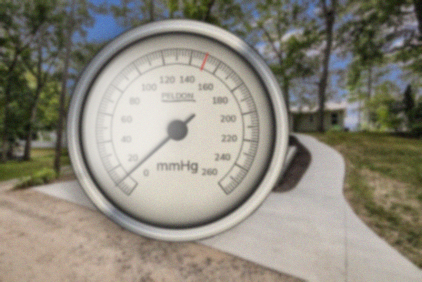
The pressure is 10 mmHg
